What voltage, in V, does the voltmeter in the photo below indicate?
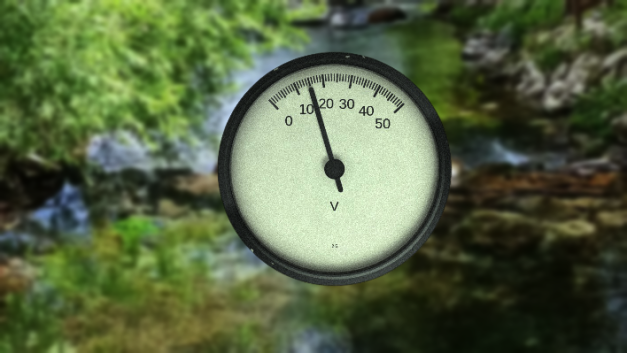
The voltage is 15 V
